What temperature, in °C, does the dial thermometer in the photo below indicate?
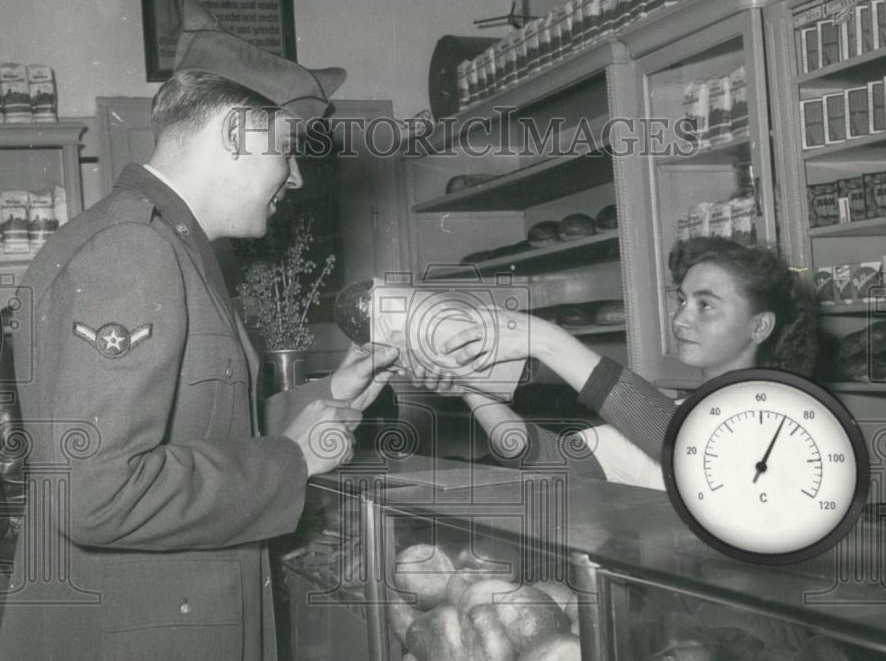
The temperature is 72 °C
